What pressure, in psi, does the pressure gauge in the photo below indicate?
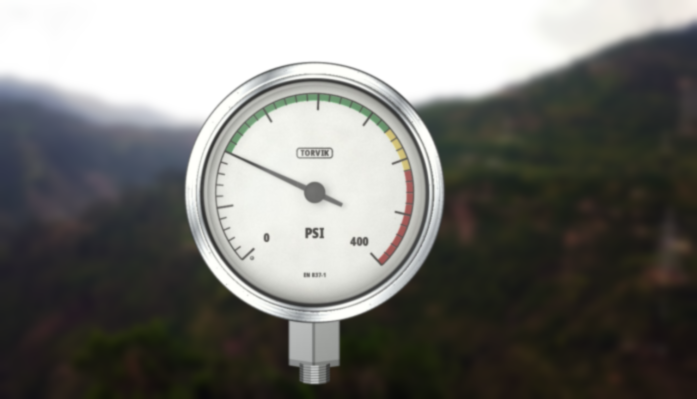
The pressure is 100 psi
